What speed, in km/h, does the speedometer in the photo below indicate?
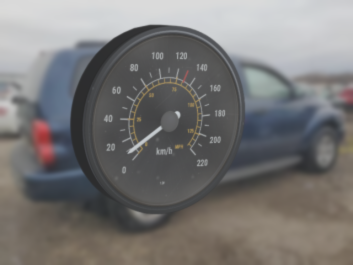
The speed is 10 km/h
